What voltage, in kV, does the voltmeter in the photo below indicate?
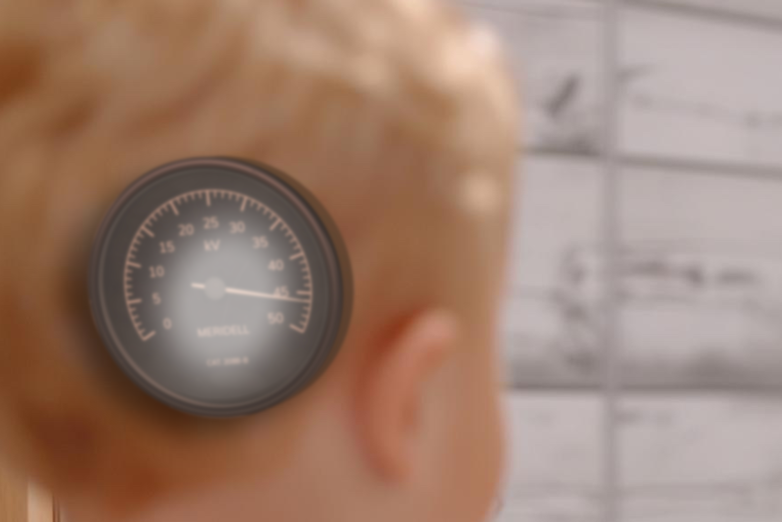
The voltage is 46 kV
